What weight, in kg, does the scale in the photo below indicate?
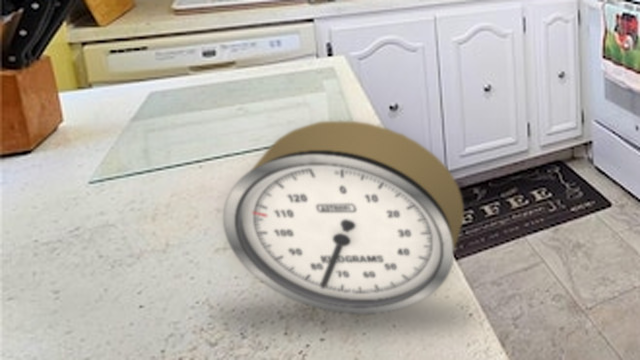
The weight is 75 kg
